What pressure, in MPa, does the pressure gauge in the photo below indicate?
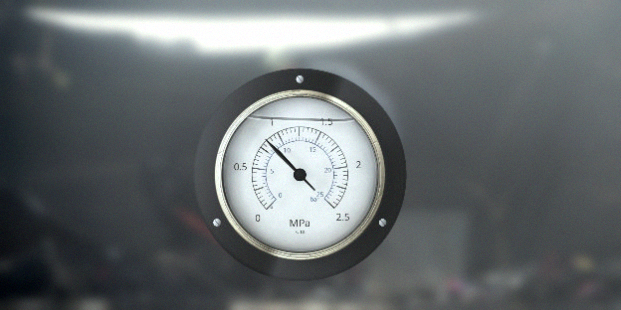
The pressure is 0.85 MPa
